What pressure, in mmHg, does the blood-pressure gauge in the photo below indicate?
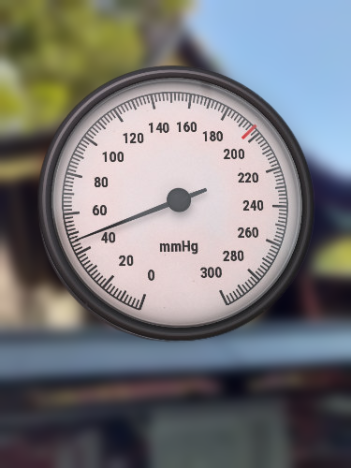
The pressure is 46 mmHg
